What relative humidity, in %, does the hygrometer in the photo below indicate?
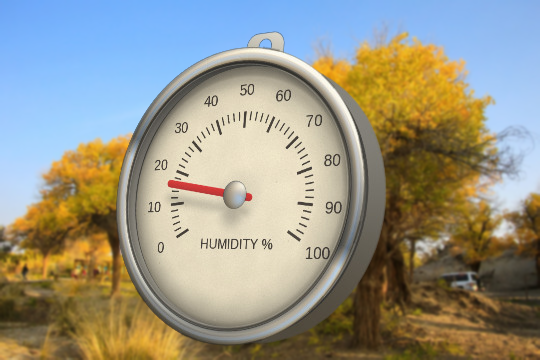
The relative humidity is 16 %
